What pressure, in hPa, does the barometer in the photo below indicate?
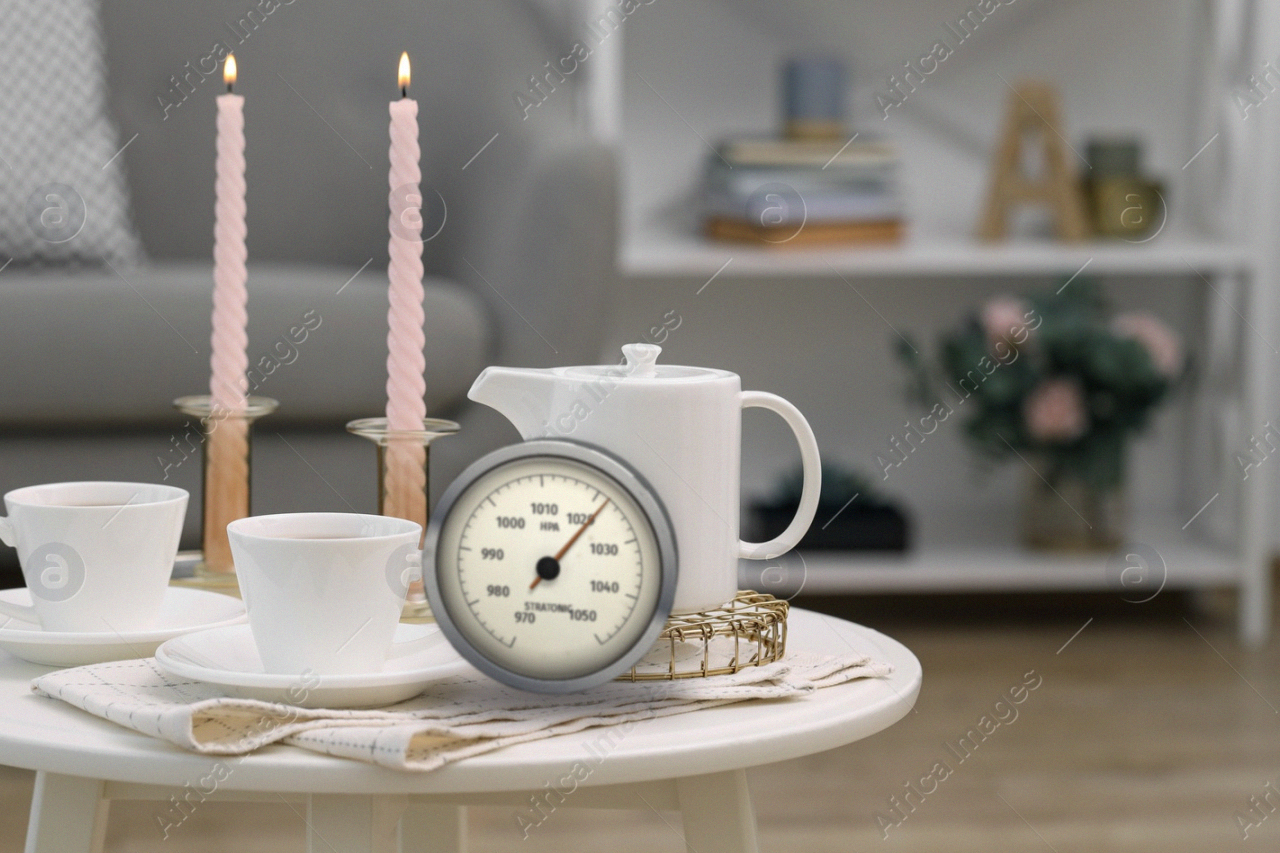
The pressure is 1022 hPa
